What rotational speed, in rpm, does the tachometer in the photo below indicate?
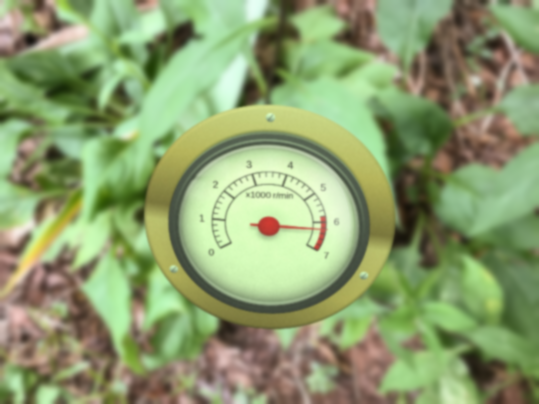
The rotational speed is 6200 rpm
